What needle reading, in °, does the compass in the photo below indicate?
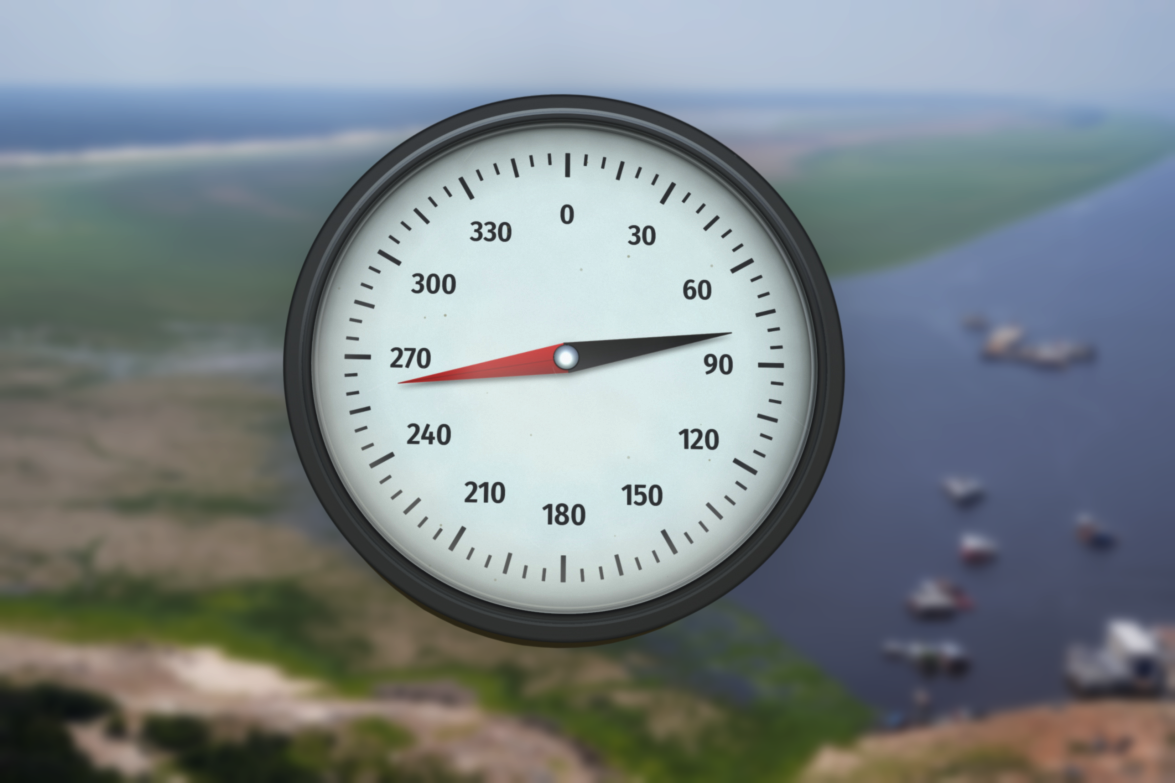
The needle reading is 260 °
